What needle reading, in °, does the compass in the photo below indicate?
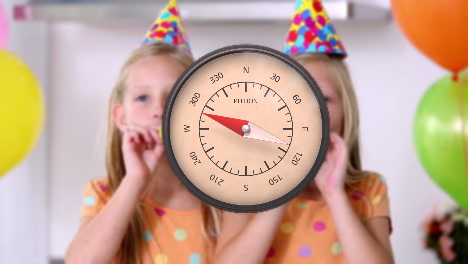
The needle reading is 290 °
